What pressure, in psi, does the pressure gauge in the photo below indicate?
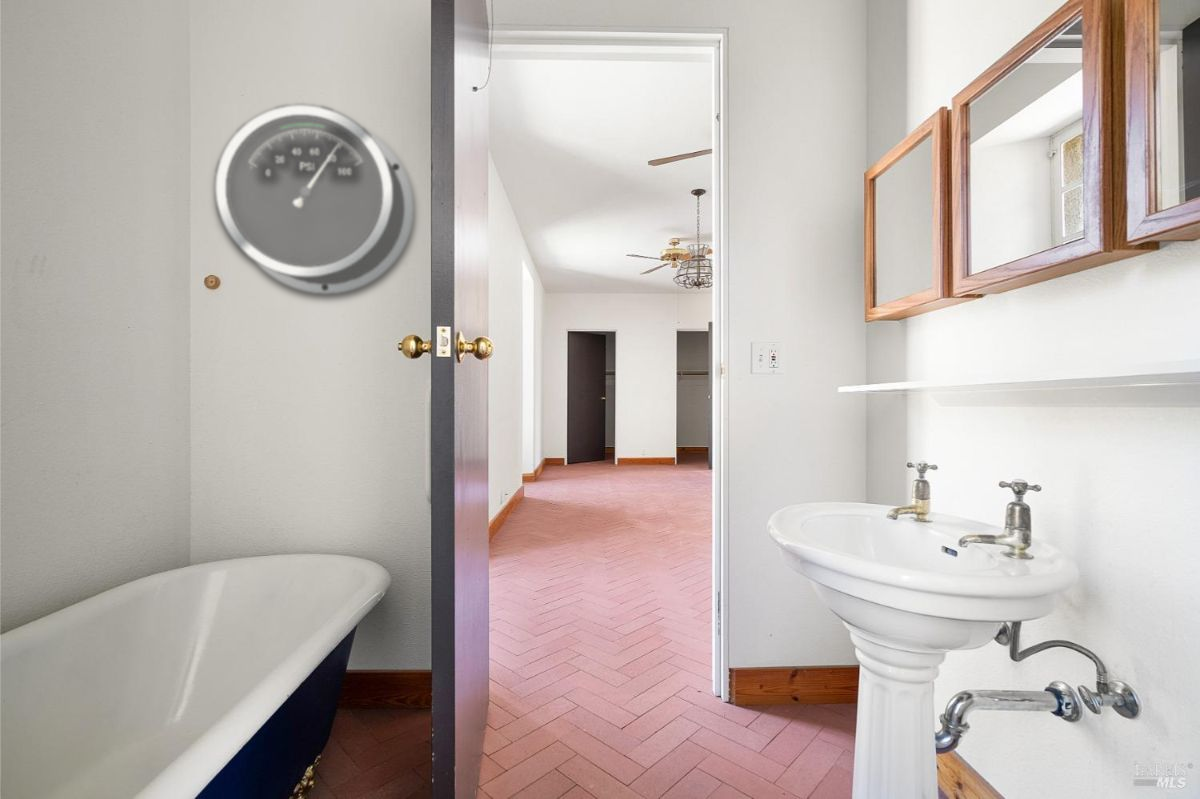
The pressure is 80 psi
